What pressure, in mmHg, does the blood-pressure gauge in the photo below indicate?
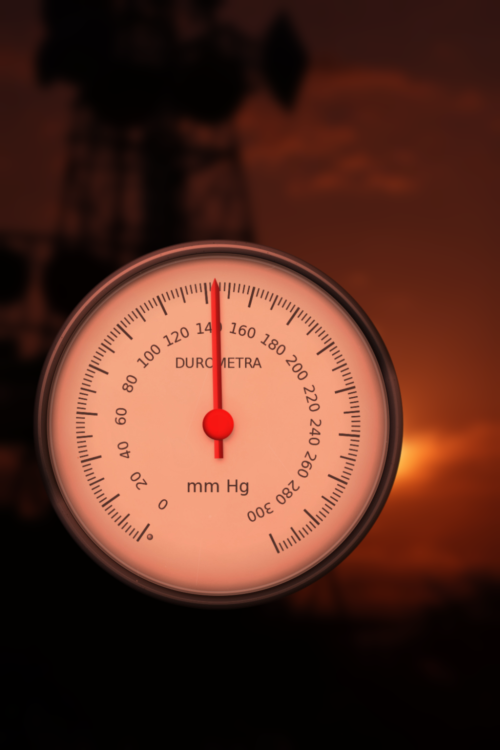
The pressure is 144 mmHg
